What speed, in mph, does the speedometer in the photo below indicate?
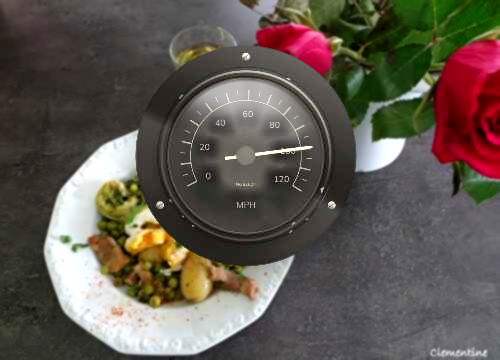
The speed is 100 mph
